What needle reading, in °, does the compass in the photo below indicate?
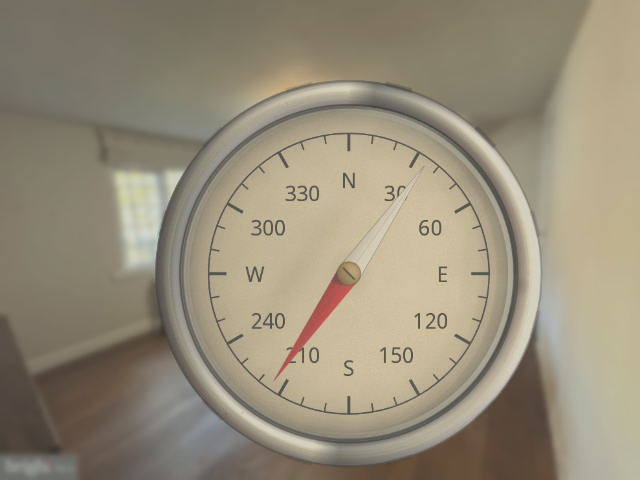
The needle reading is 215 °
